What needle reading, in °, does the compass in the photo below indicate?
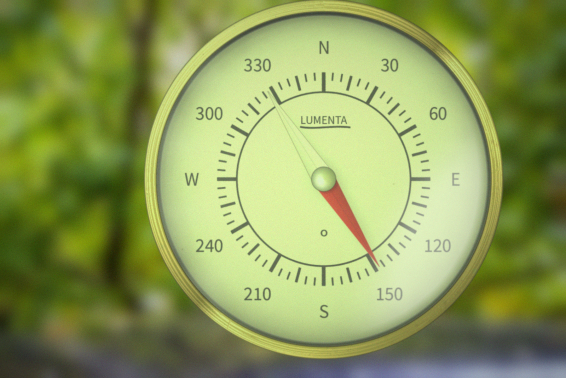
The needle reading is 147.5 °
